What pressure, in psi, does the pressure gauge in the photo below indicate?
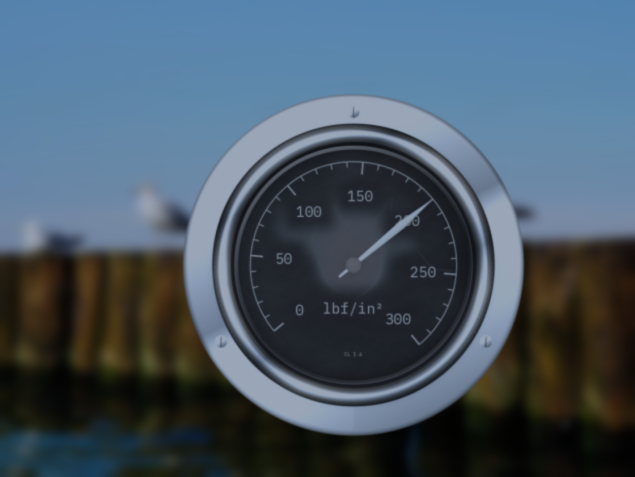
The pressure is 200 psi
